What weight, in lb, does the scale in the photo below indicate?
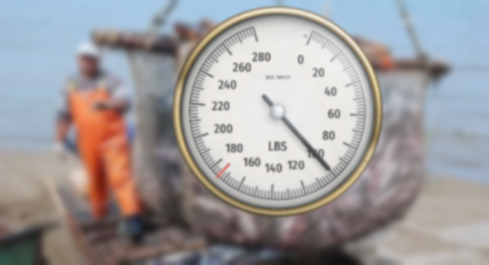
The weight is 100 lb
